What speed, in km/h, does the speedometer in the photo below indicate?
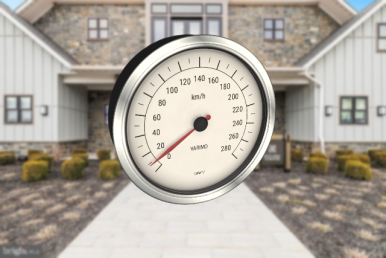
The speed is 10 km/h
